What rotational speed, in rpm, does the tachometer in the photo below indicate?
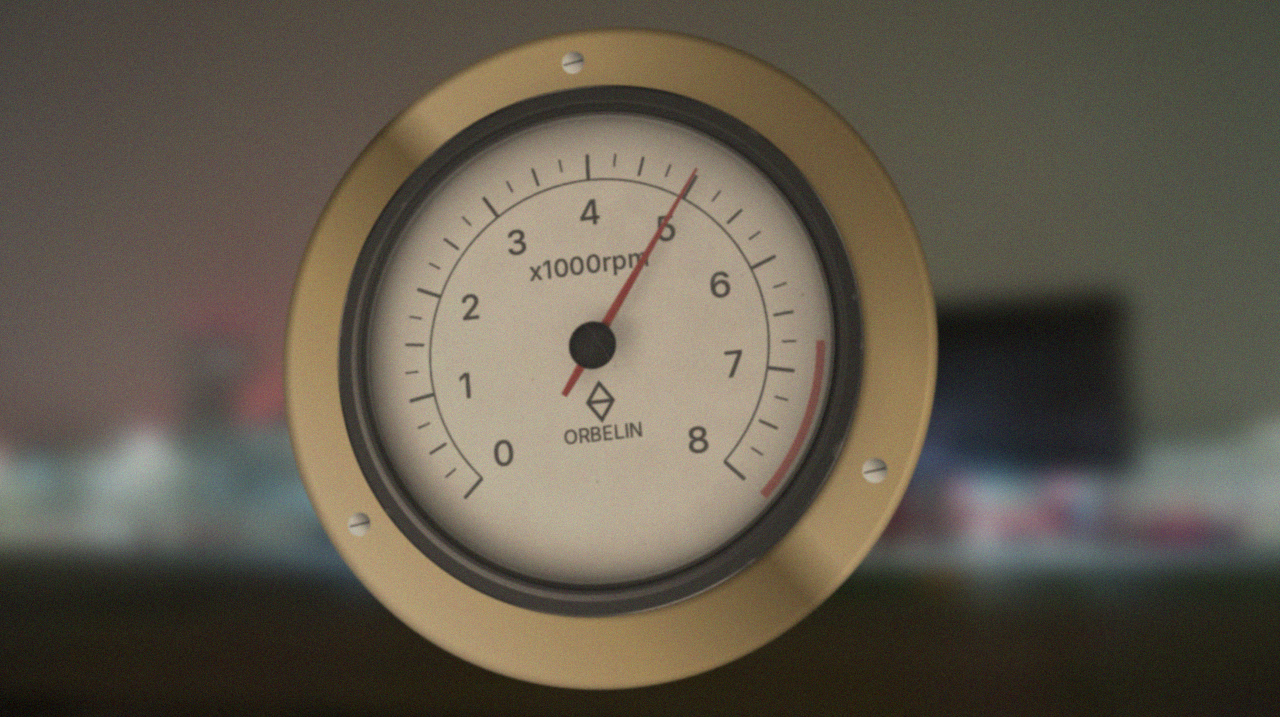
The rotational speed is 5000 rpm
